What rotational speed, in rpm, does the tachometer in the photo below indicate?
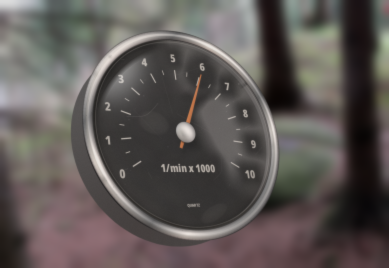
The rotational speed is 6000 rpm
